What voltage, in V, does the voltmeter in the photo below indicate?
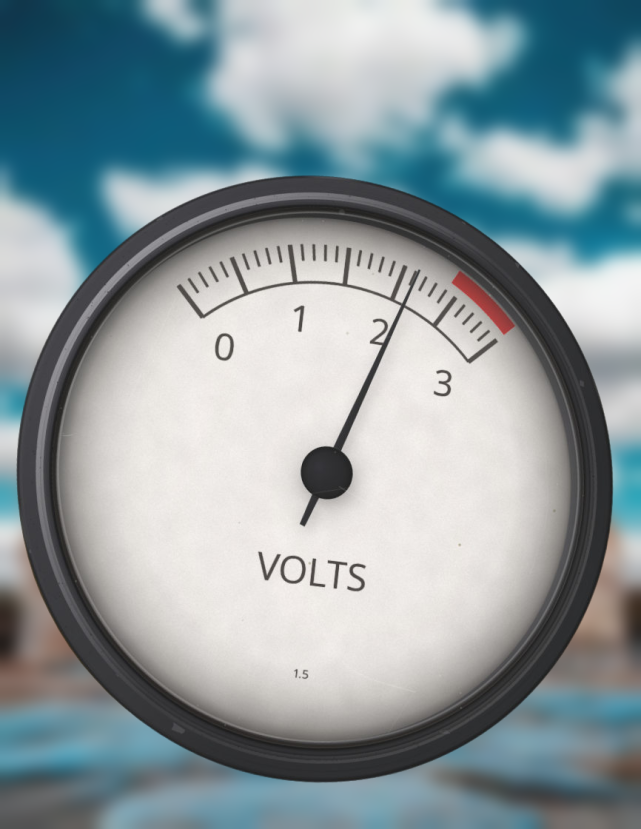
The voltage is 2.1 V
